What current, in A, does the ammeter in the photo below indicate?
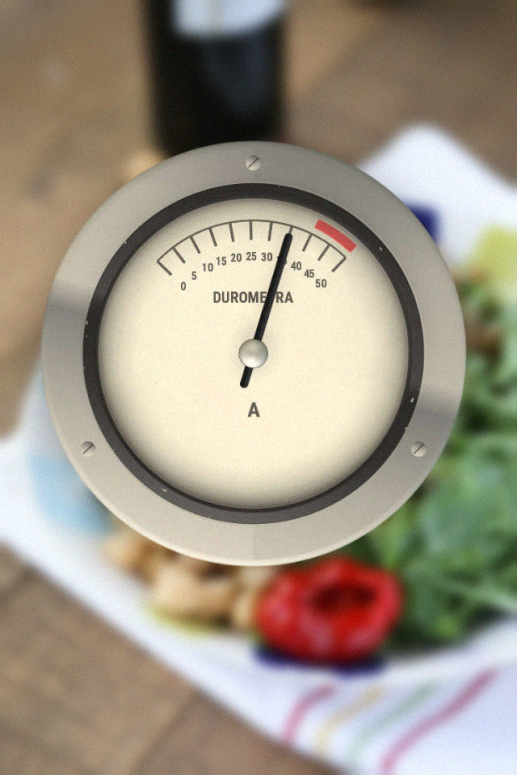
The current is 35 A
